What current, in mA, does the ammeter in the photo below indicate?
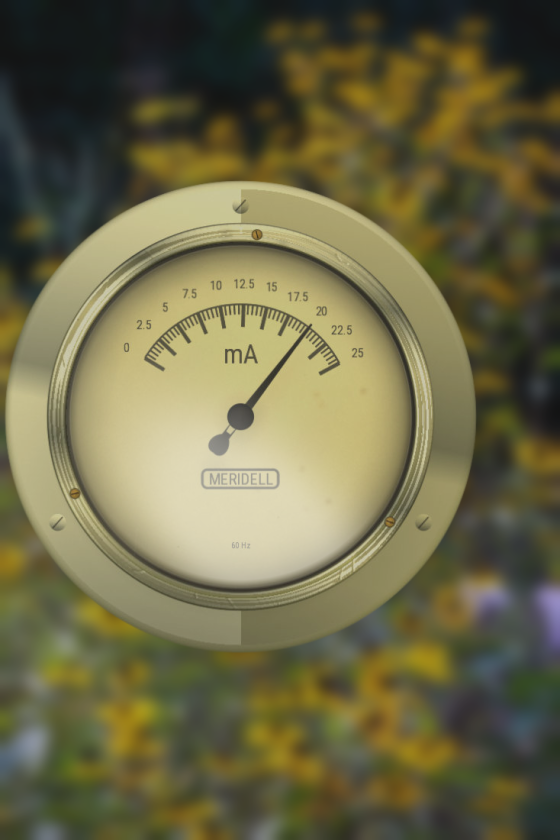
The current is 20 mA
